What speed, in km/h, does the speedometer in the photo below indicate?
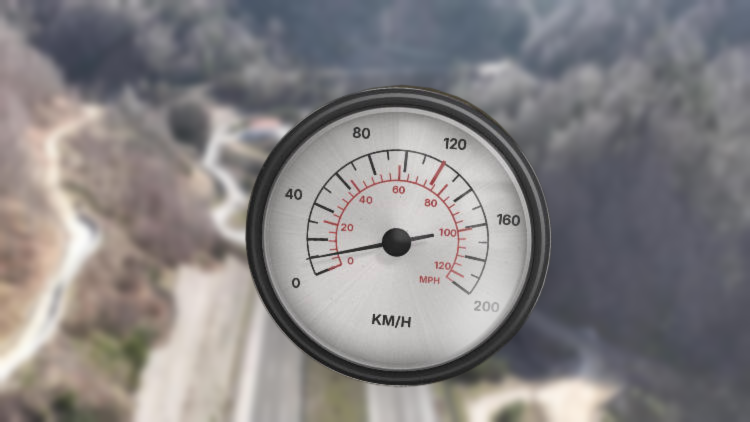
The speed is 10 km/h
